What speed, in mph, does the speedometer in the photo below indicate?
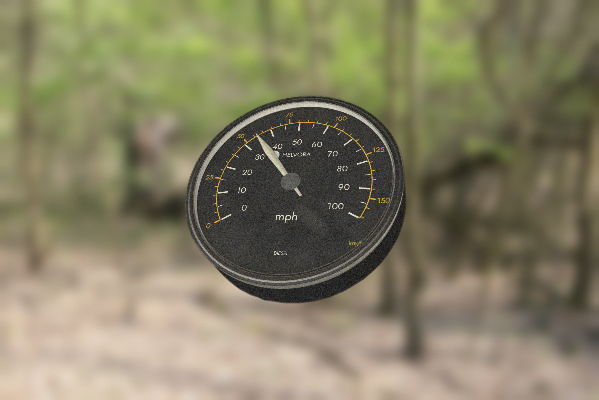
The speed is 35 mph
